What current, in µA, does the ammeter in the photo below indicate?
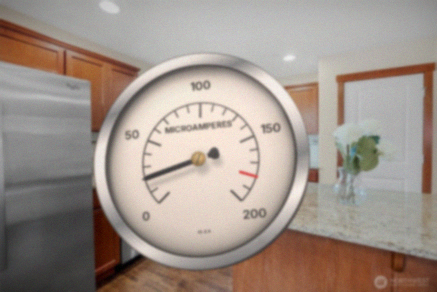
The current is 20 µA
